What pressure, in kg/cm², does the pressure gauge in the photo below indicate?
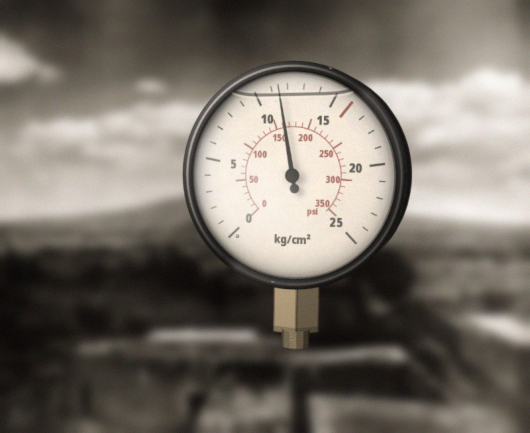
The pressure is 11.5 kg/cm²
